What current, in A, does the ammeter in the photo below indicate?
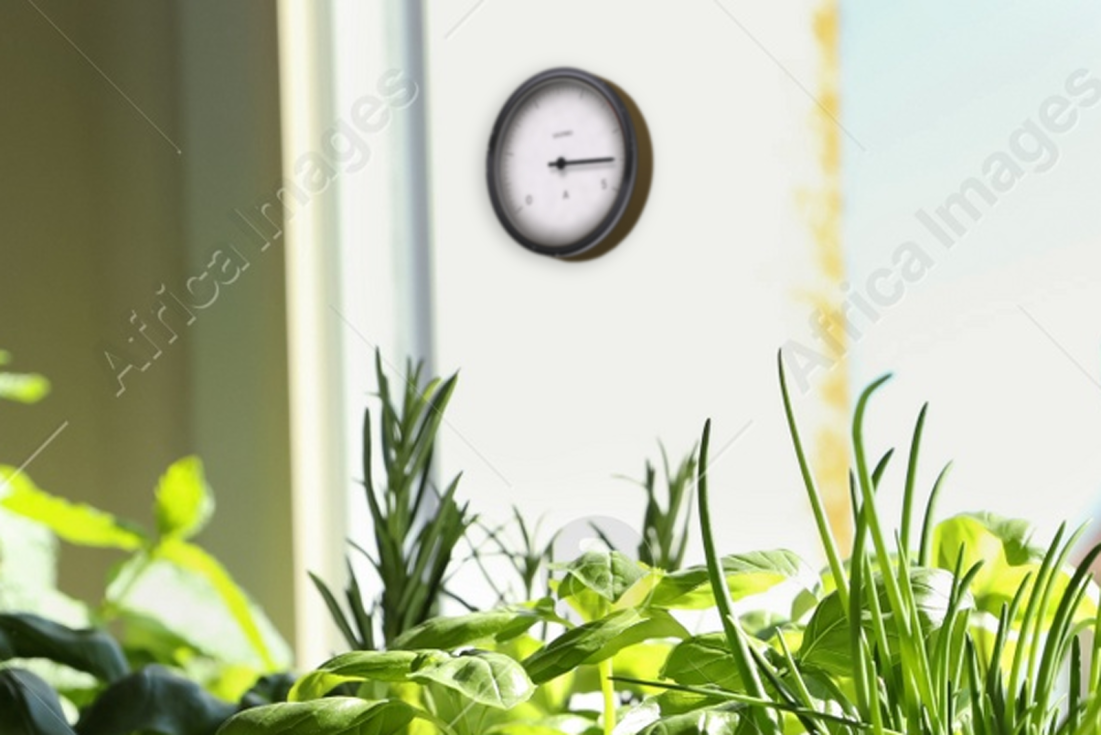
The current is 4.5 A
